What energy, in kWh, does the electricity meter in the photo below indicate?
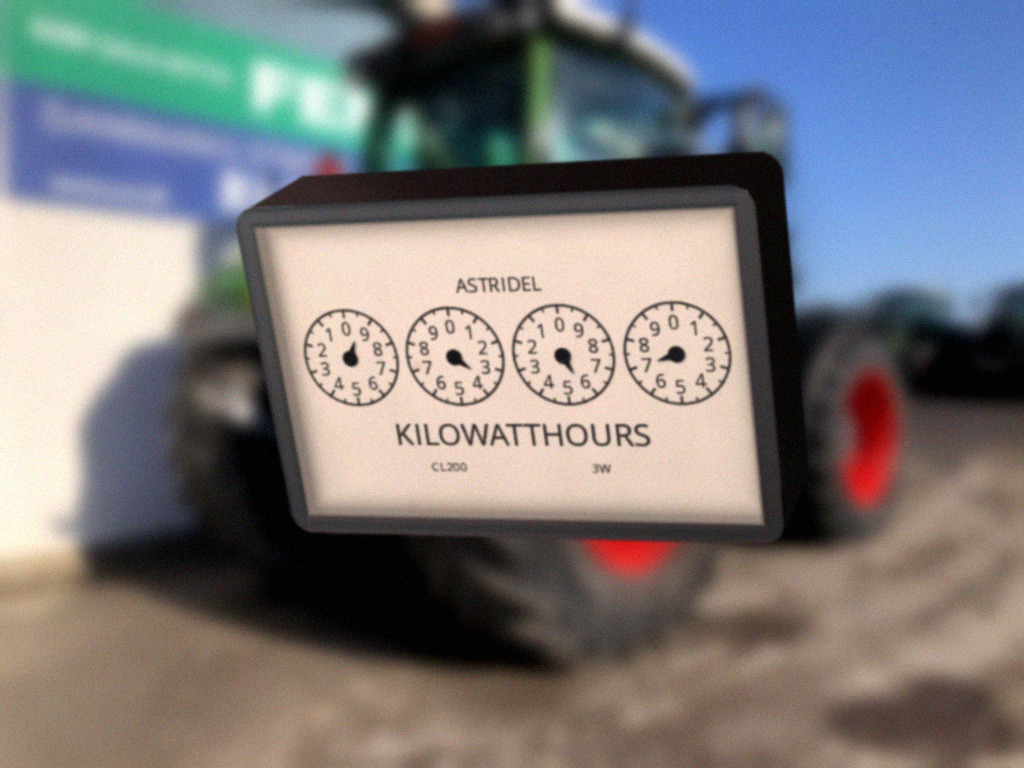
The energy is 9357 kWh
